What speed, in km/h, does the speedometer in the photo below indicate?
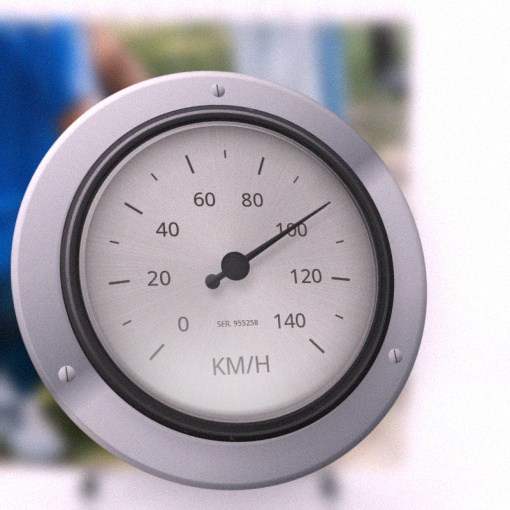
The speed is 100 km/h
